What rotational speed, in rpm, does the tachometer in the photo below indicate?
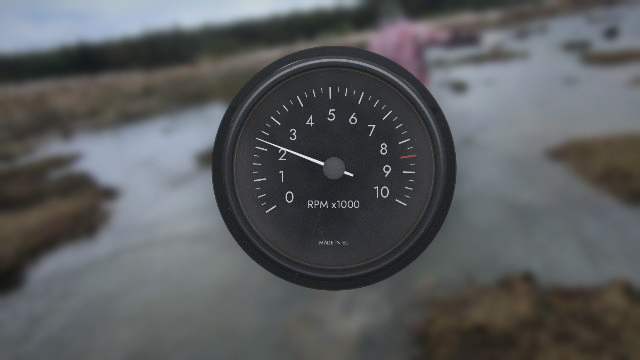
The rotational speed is 2250 rpm
